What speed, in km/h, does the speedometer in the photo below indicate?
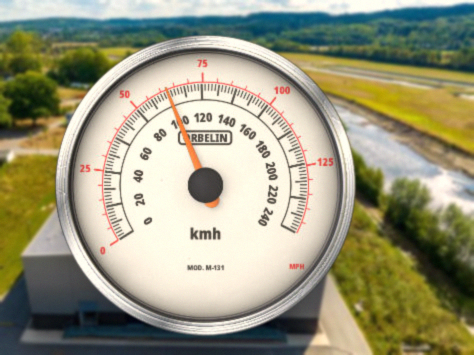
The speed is 100 km/h
